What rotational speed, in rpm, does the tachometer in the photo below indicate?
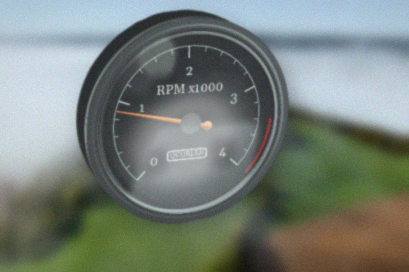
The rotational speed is 900 rpm
